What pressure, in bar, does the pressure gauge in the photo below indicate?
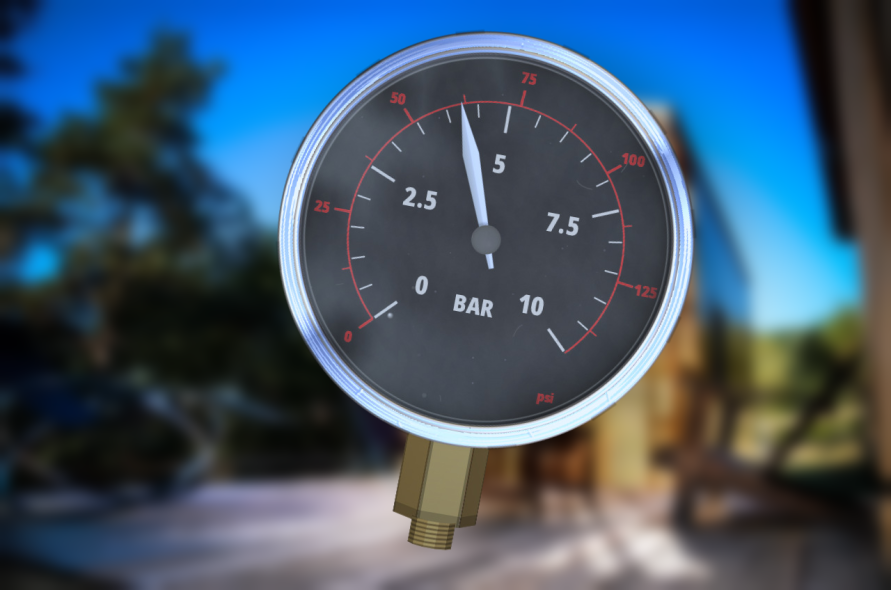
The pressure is 4.25 bar
